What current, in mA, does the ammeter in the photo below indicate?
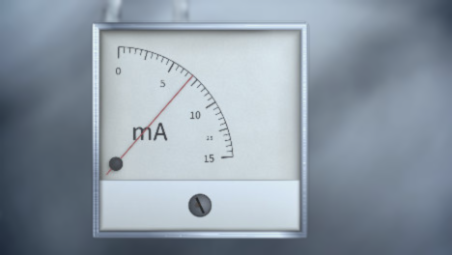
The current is 7 mA
